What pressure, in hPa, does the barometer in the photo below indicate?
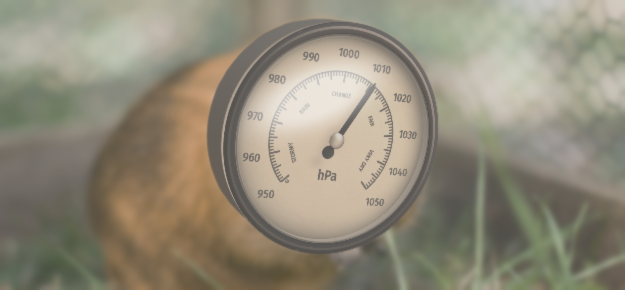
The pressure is 1010 hPa
